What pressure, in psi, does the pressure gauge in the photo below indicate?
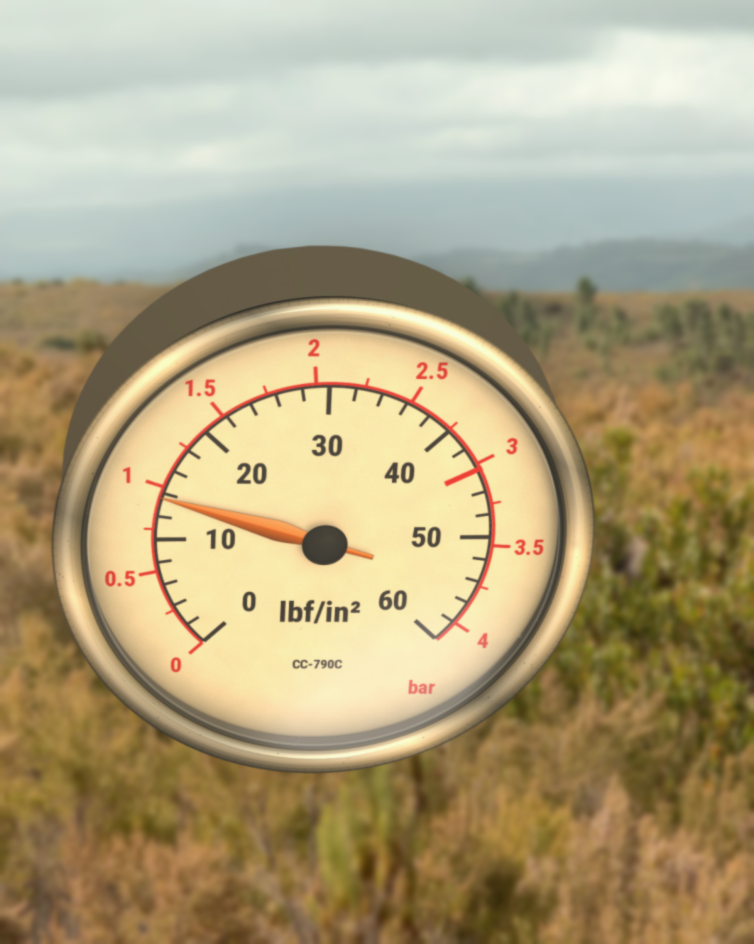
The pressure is 14 psi
